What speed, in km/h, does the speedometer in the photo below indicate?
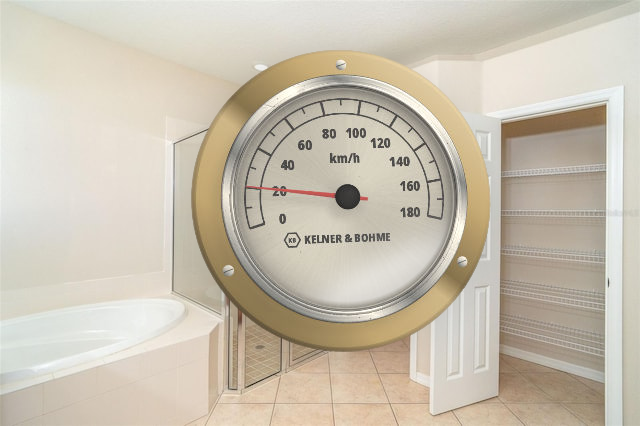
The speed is 20 km/h
